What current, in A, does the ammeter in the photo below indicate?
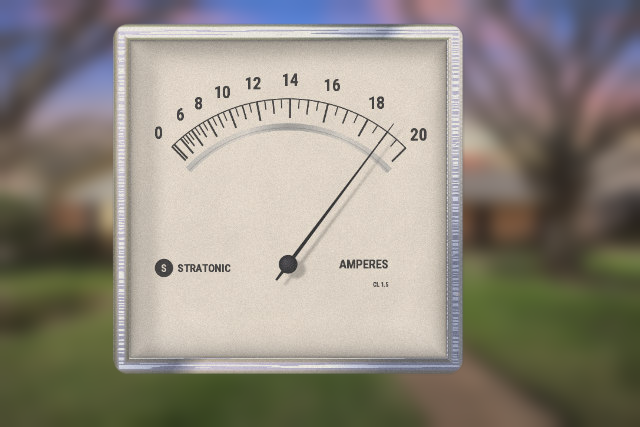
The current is 19 A
